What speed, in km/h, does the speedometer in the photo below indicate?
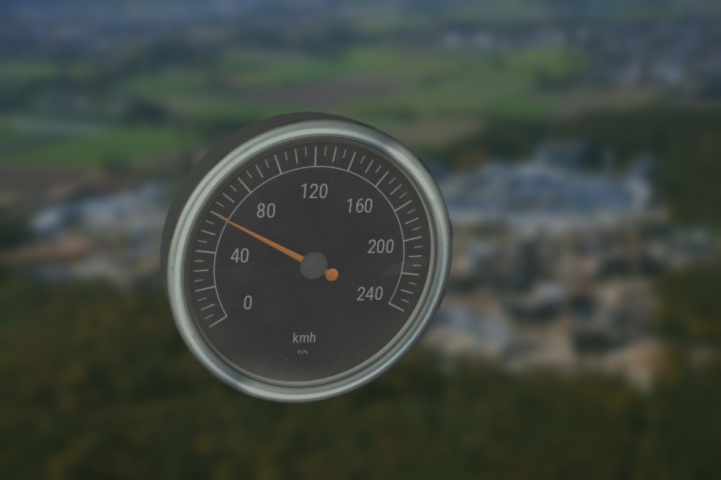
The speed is 60 km/h
